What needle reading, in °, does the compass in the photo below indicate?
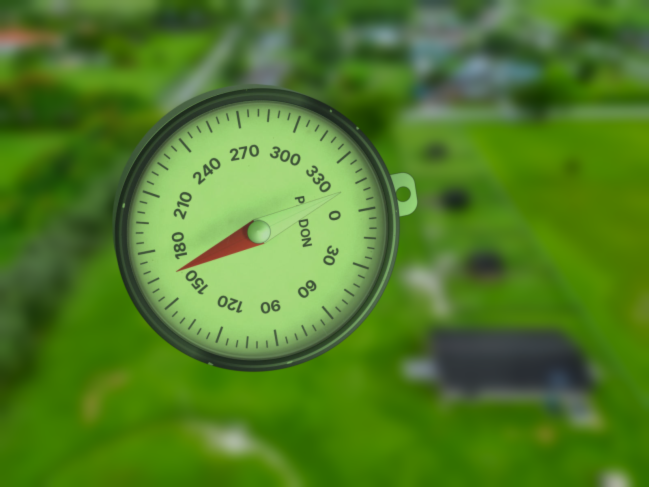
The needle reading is 165 °
